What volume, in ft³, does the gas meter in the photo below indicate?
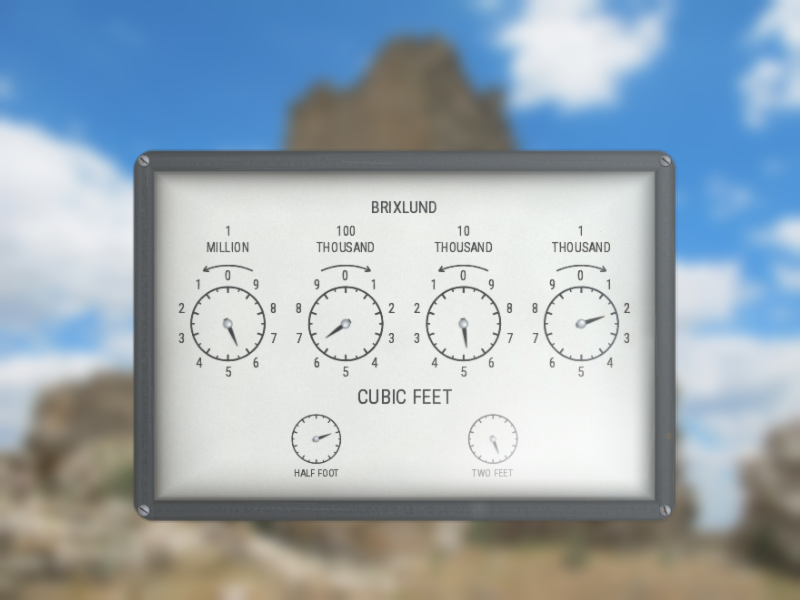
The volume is 565200 ft³
